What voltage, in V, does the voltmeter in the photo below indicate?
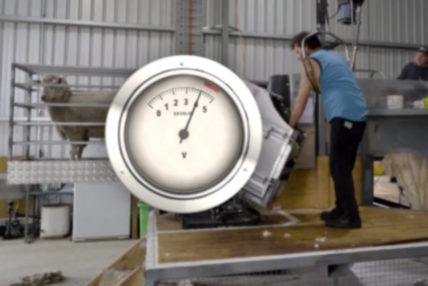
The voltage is 4 V
